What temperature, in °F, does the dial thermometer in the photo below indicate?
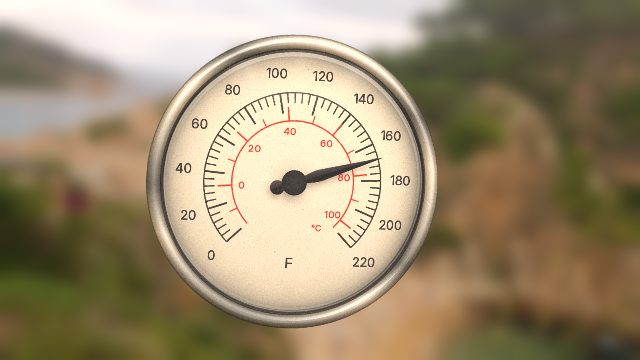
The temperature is 168 °F
